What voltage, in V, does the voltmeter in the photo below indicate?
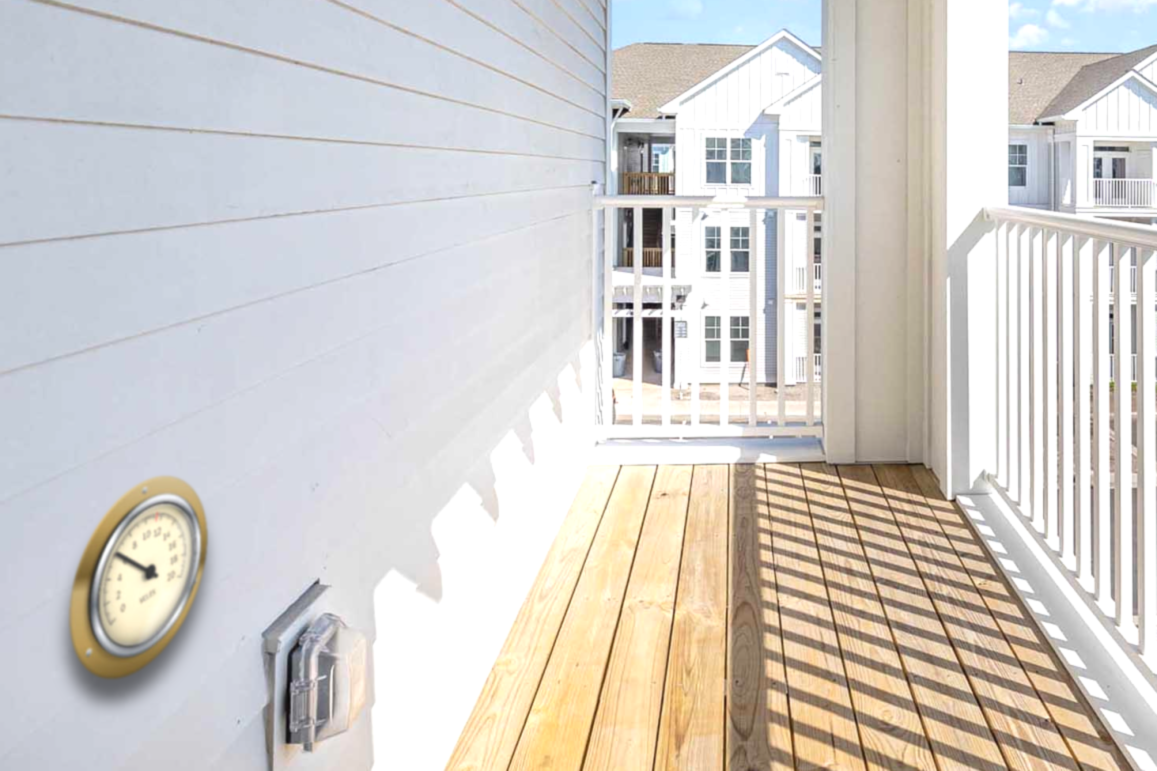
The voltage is 6 V
